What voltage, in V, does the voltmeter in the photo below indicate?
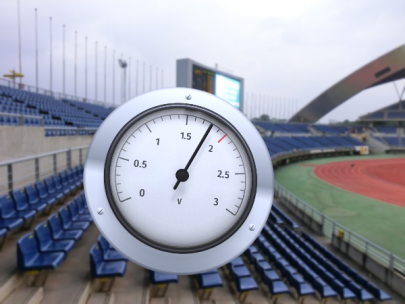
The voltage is 1.8 V
